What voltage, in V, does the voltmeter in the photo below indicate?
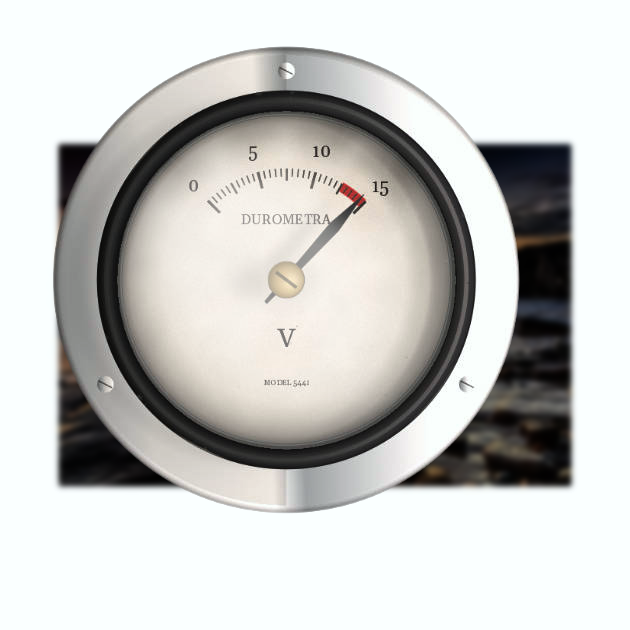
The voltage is 14.5 V
